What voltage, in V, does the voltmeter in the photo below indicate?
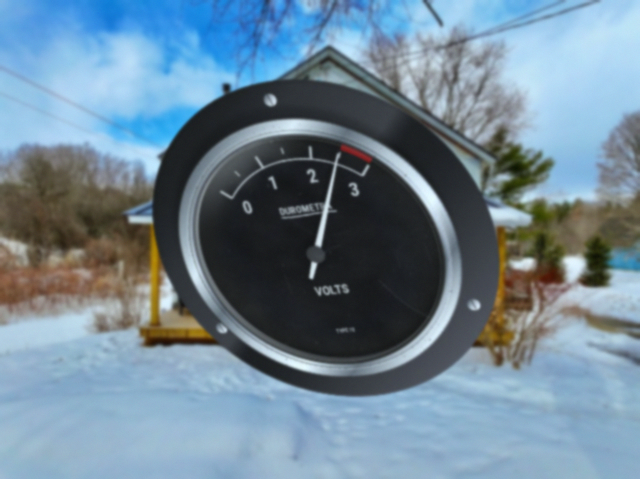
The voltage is 2.5 V
